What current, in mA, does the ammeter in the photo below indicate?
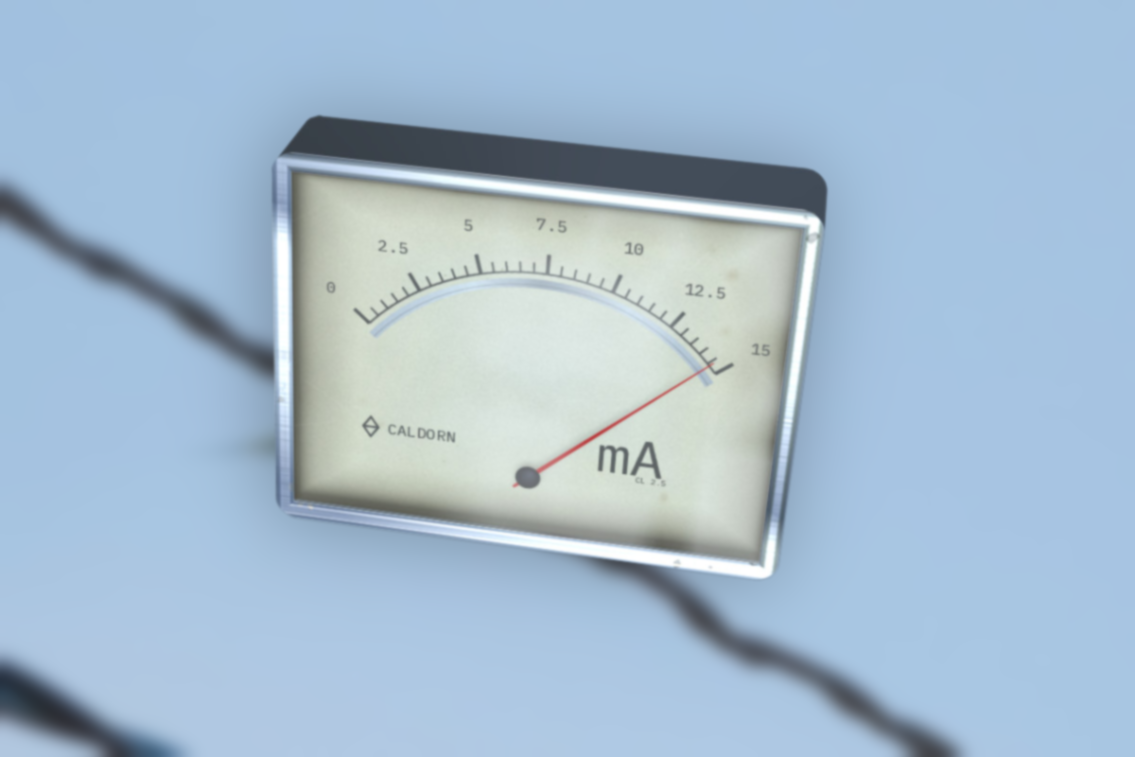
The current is 14.5 mA
